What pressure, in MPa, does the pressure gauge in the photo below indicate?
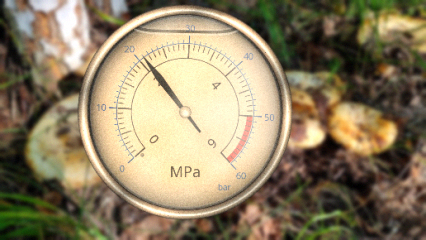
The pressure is 2.1 MPa
